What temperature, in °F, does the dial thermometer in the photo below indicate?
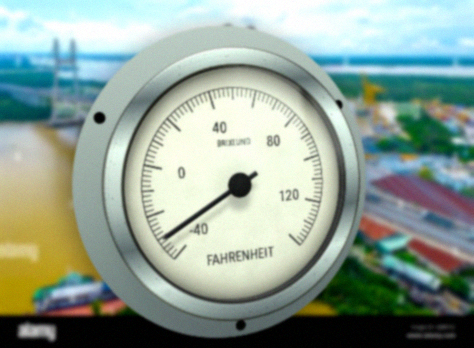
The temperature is -30 °F
